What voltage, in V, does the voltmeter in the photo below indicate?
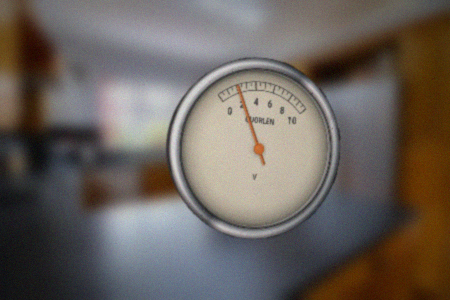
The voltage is 2 V
